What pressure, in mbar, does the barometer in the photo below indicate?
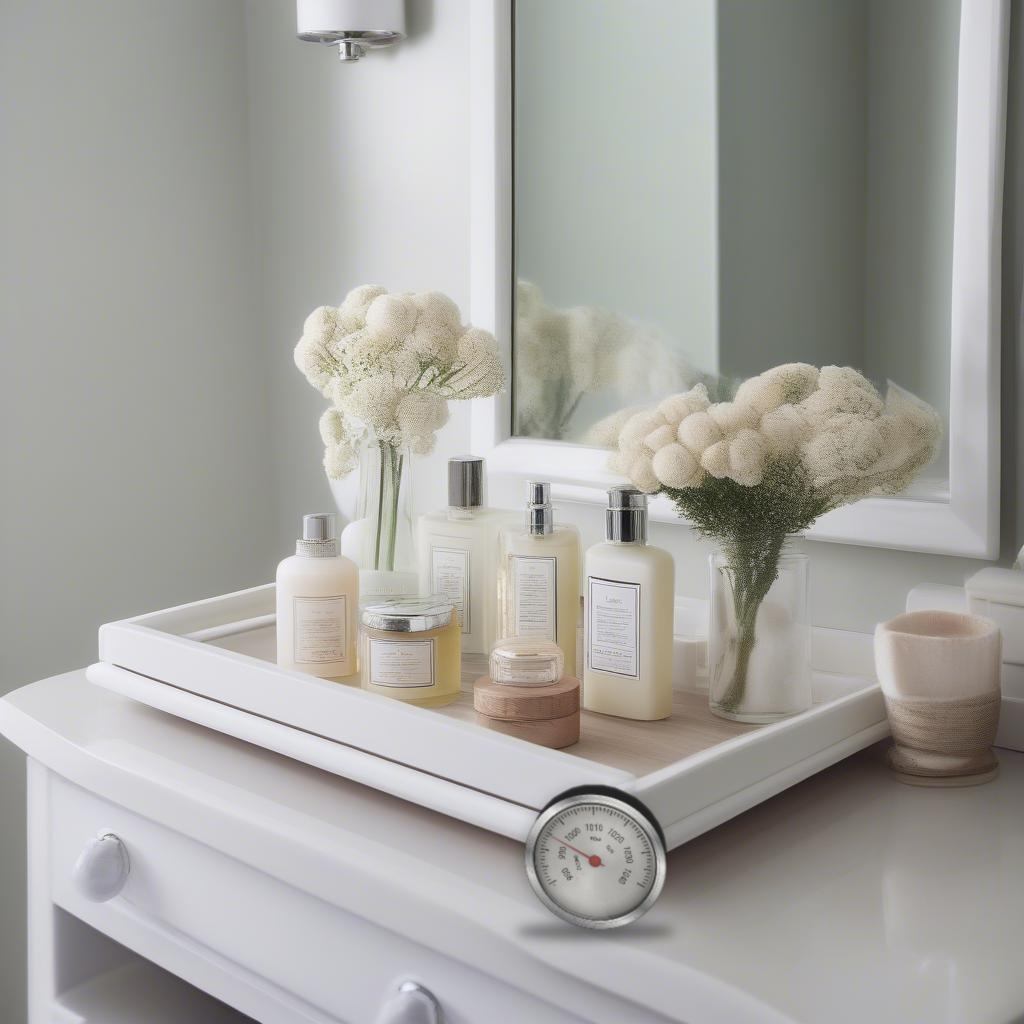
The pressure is 995 mbar
